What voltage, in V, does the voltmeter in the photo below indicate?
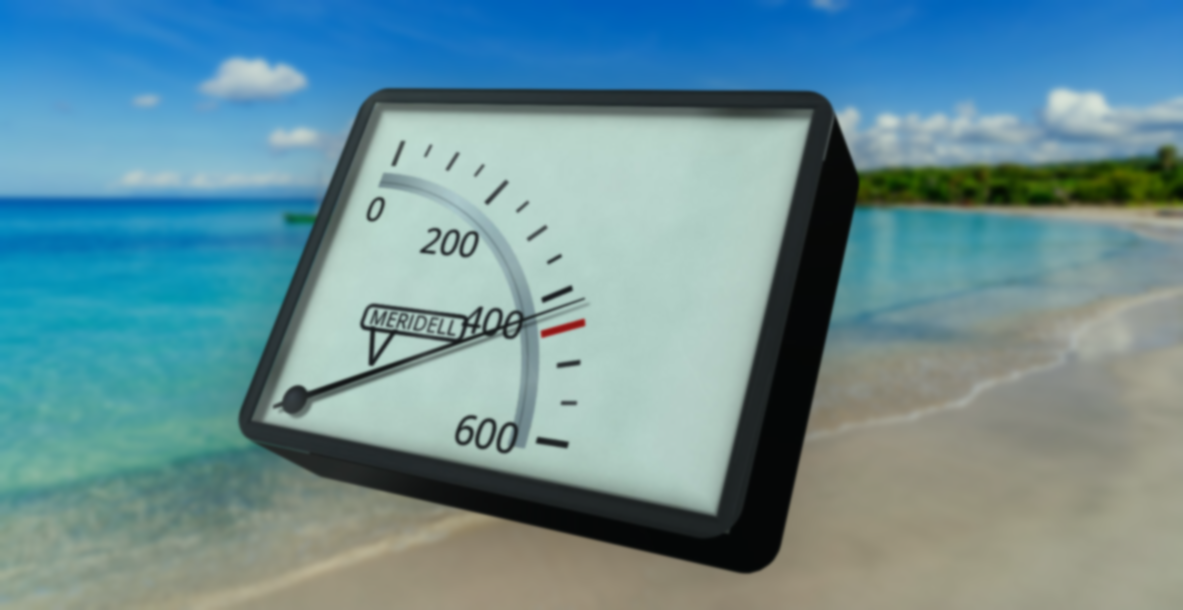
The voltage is 425 V
